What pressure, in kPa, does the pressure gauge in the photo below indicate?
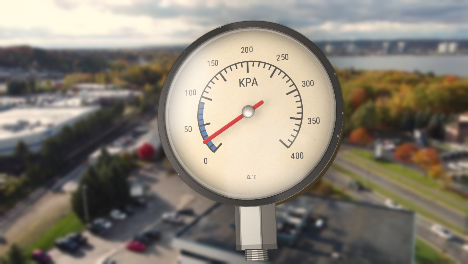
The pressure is 20 kPa
